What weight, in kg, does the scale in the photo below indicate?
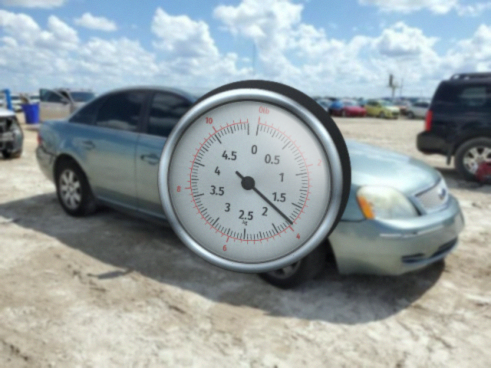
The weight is 1.75 kg
